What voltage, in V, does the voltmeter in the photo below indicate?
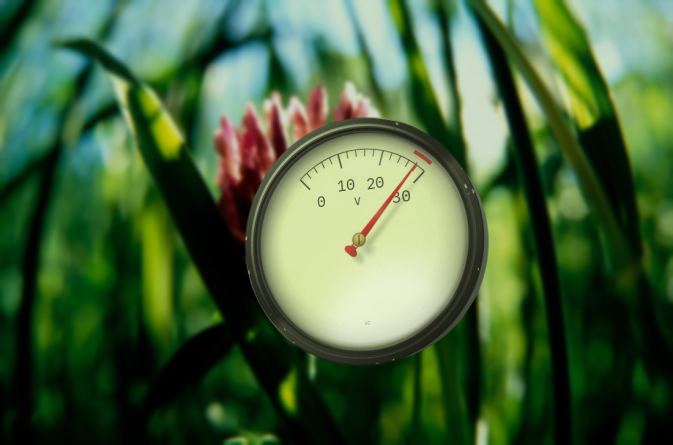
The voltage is 28 V
